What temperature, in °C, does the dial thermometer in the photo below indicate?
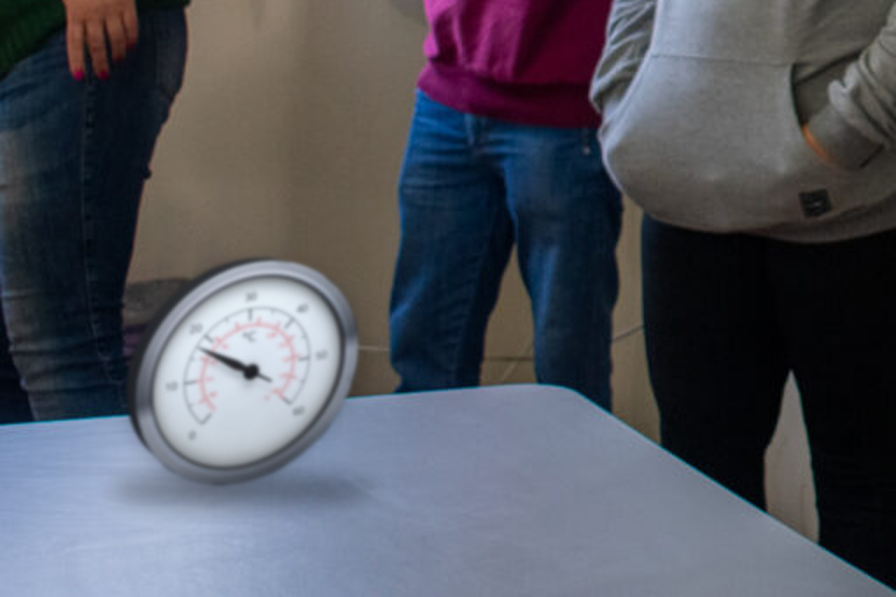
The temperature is 17.5 °C
